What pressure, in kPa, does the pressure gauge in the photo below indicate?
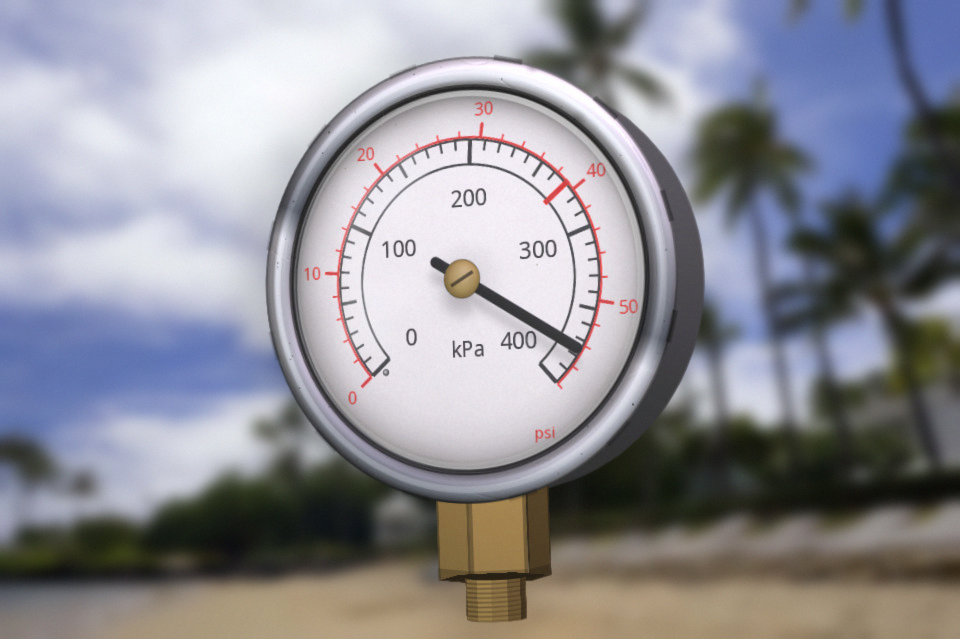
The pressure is 375 kPa
